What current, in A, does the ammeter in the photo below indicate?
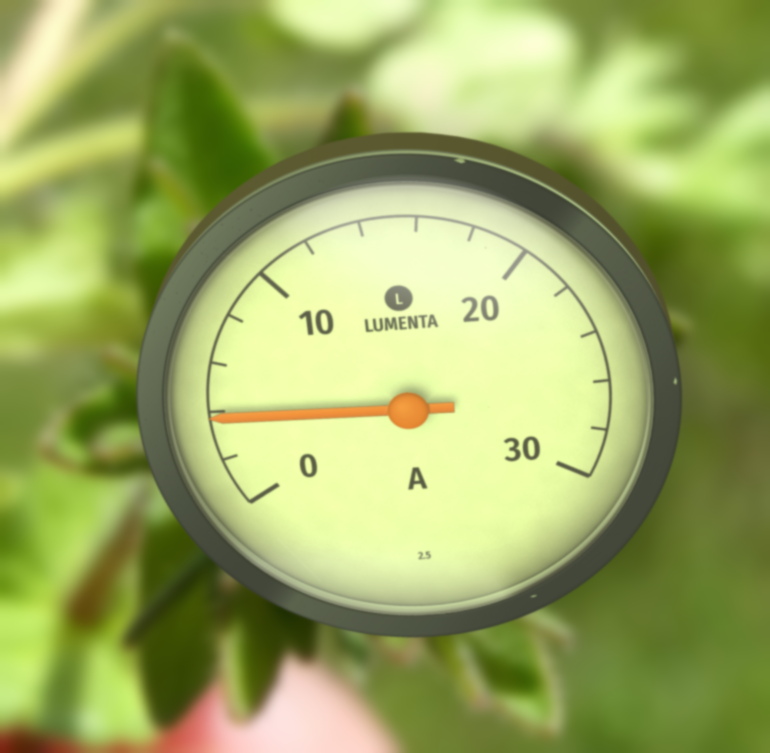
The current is 4 A
